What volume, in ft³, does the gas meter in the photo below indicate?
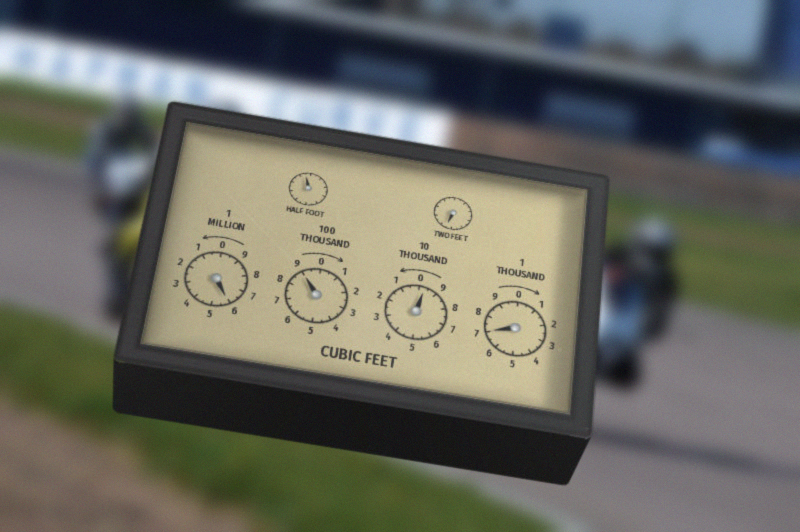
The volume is 589700 ft³
